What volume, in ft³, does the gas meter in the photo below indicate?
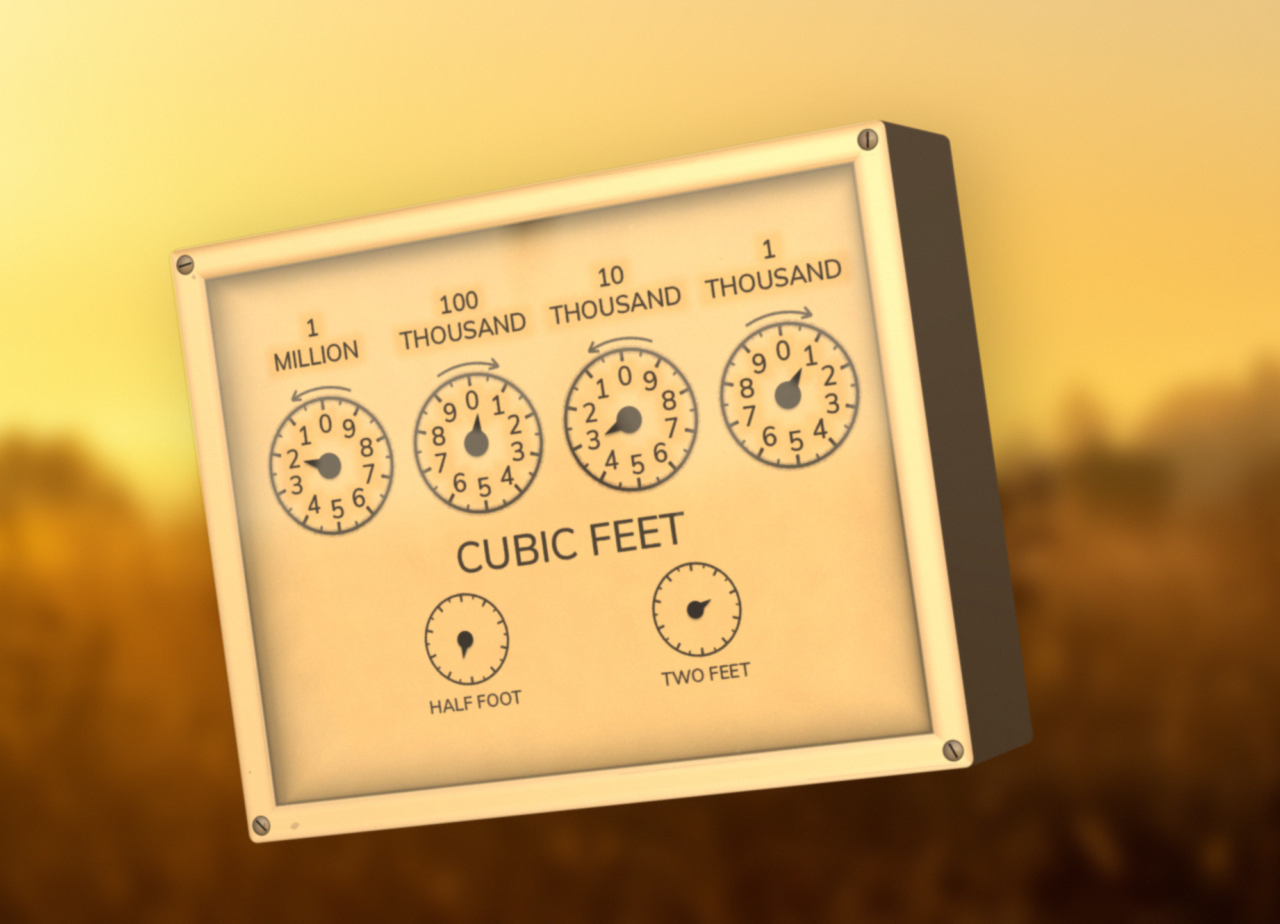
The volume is 203100 ft³
